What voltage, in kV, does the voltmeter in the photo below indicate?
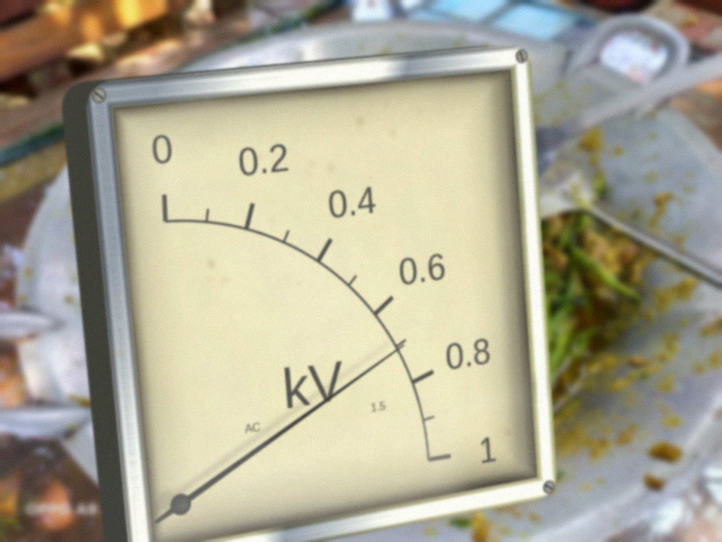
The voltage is 0.7 kV
